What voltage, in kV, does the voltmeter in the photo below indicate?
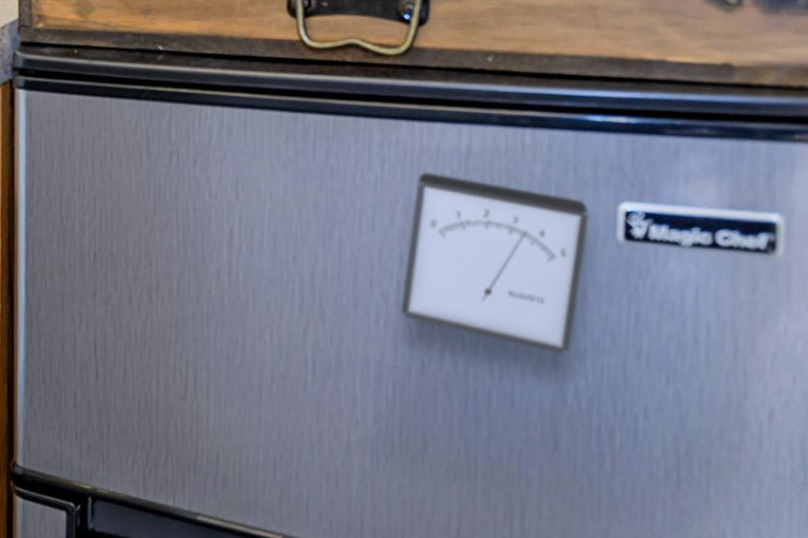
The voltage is 3.5 kV
